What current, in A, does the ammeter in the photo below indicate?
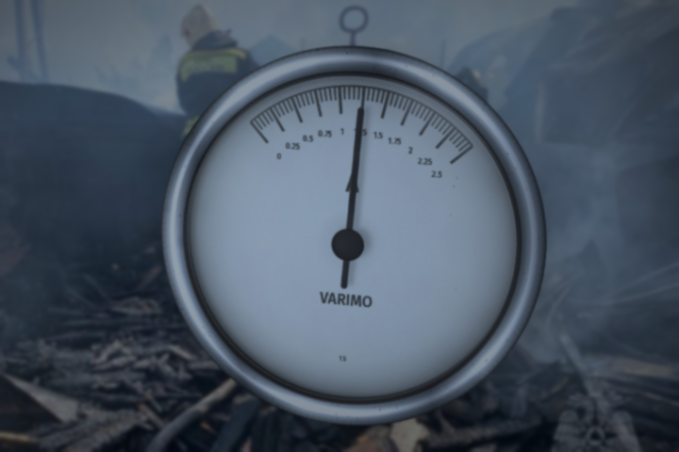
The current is 1.25 A
